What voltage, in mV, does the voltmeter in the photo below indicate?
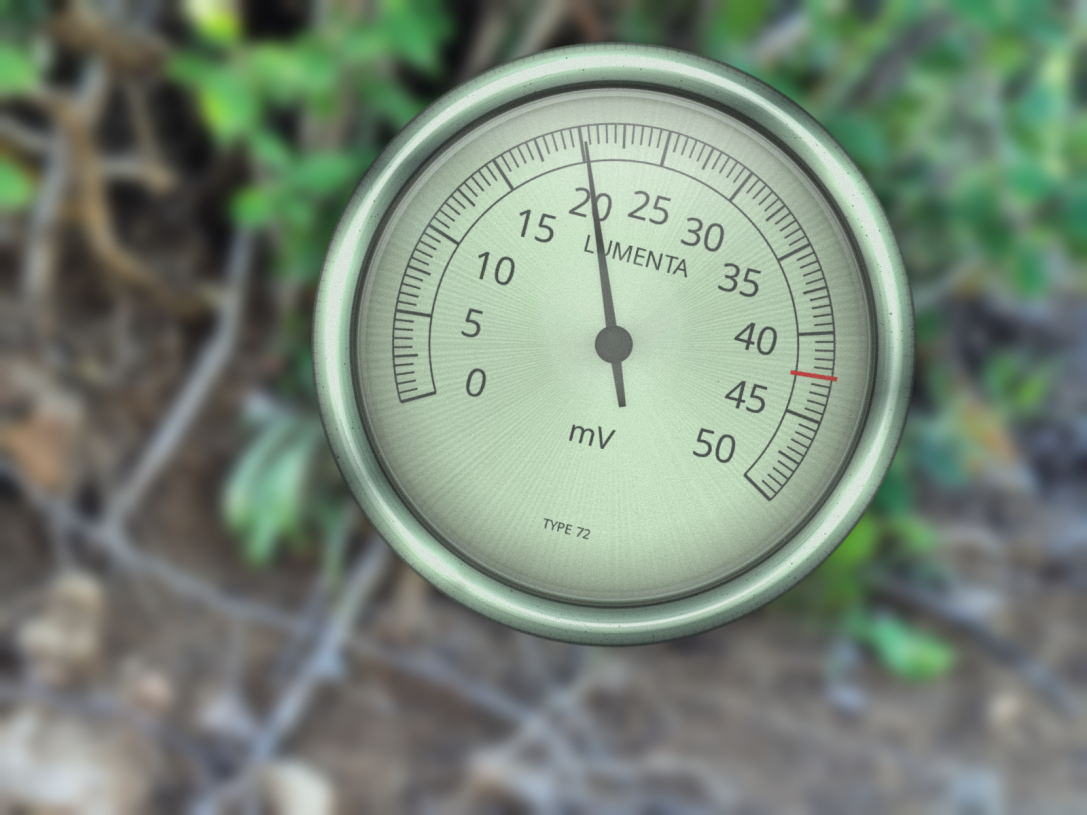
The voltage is 20.25 mV
